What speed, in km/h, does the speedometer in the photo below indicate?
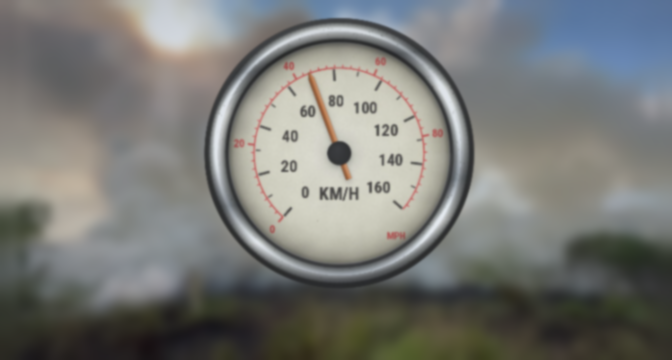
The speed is 70 km/h
